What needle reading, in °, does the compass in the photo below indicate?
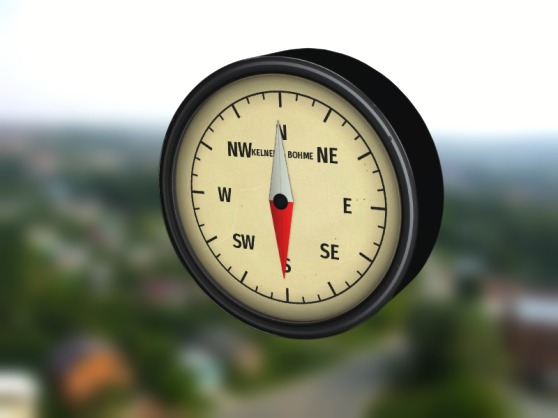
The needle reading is 180 °
